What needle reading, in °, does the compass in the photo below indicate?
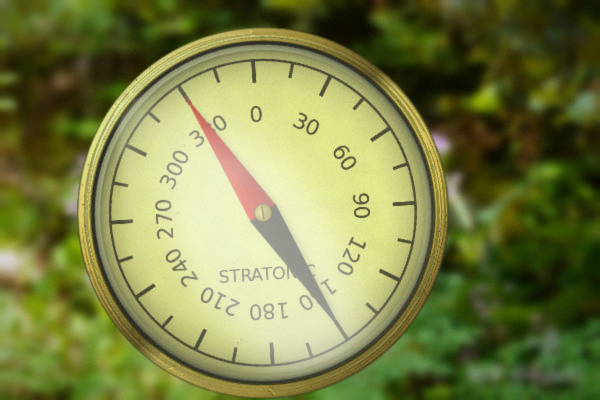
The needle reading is 330 °
